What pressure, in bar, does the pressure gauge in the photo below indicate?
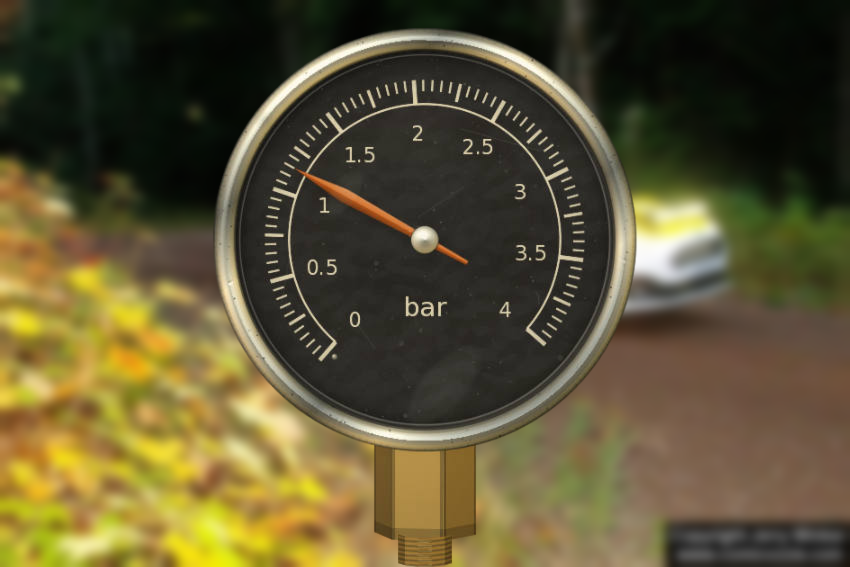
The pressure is 1.15 bar
